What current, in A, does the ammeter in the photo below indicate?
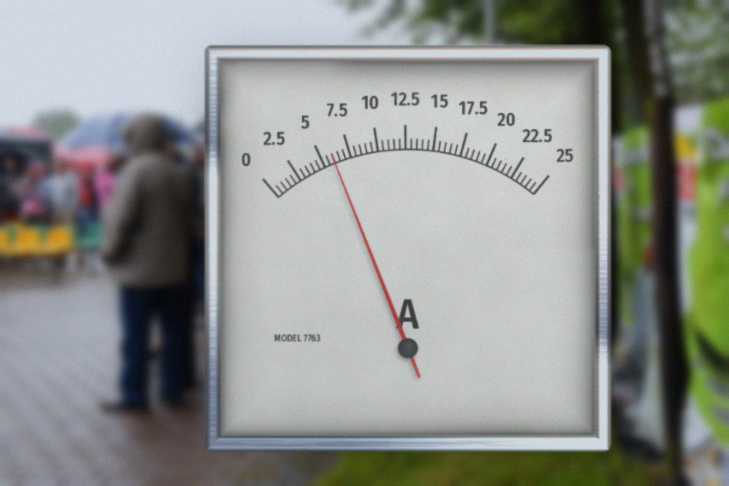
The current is 6 A
